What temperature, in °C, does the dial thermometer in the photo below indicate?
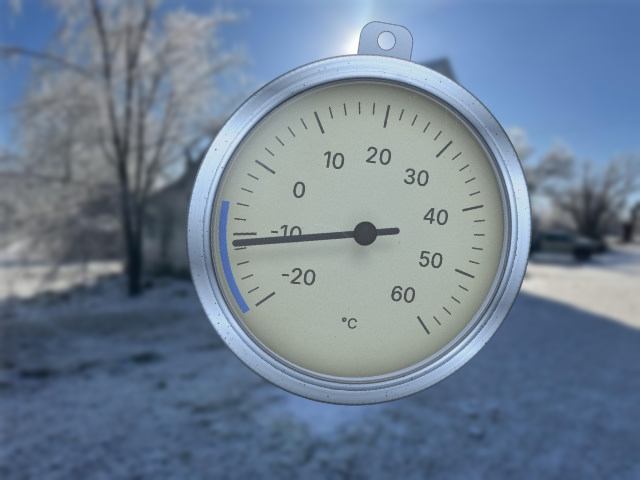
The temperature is -11 °C
